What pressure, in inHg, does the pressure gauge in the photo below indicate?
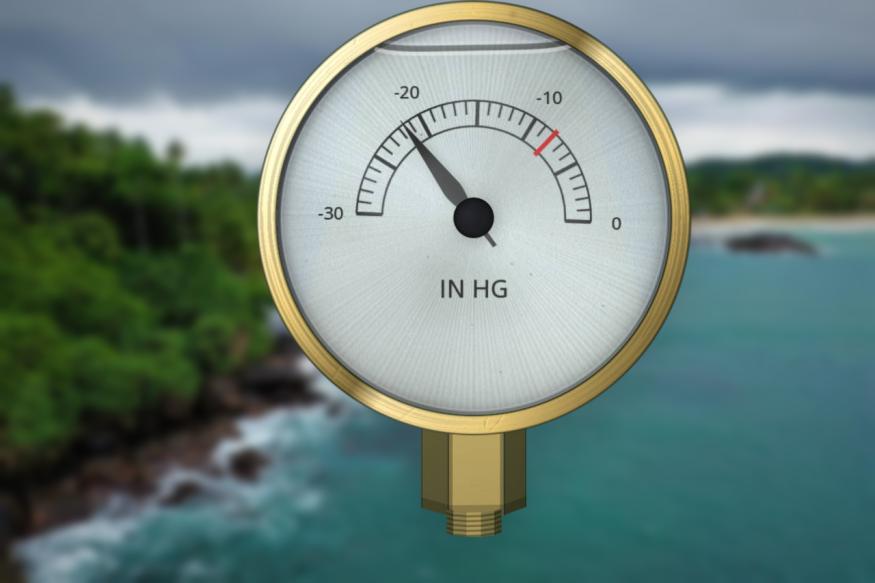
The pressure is -21.5 inHg
